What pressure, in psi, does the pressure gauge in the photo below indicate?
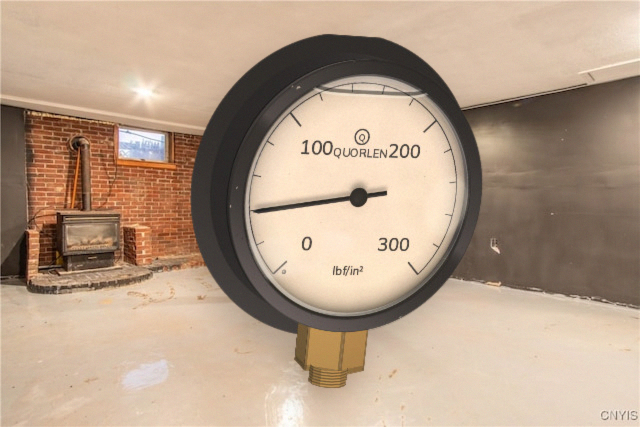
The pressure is 40 psi
